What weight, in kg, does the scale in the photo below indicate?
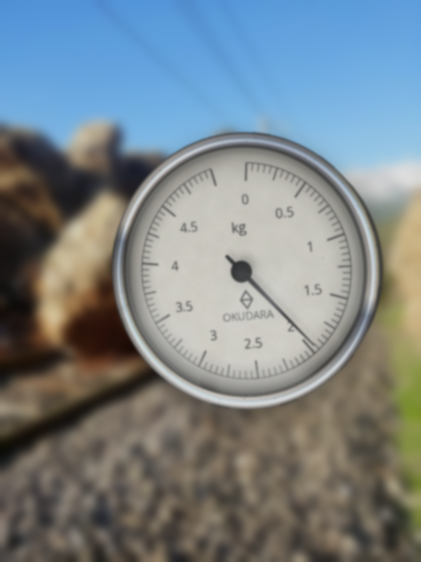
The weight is 1.95 kg
